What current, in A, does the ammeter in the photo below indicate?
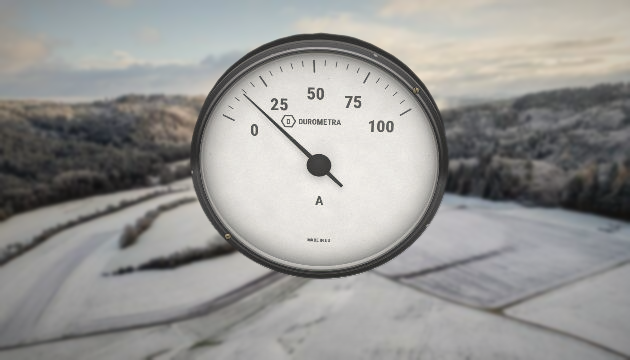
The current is 15 A
